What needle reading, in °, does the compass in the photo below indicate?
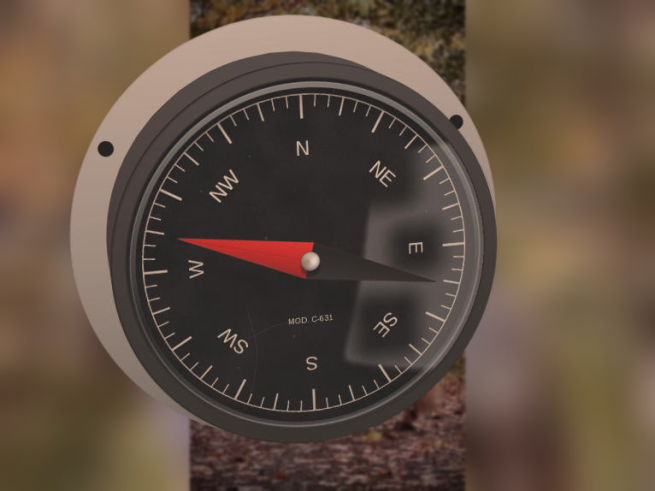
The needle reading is 285 °
